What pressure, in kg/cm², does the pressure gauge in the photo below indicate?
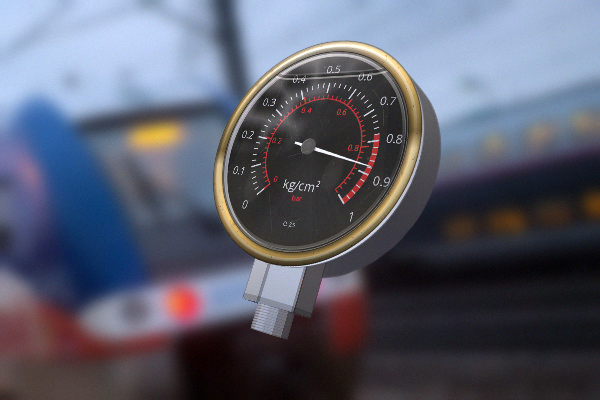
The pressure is 0.88 kg/cm²
